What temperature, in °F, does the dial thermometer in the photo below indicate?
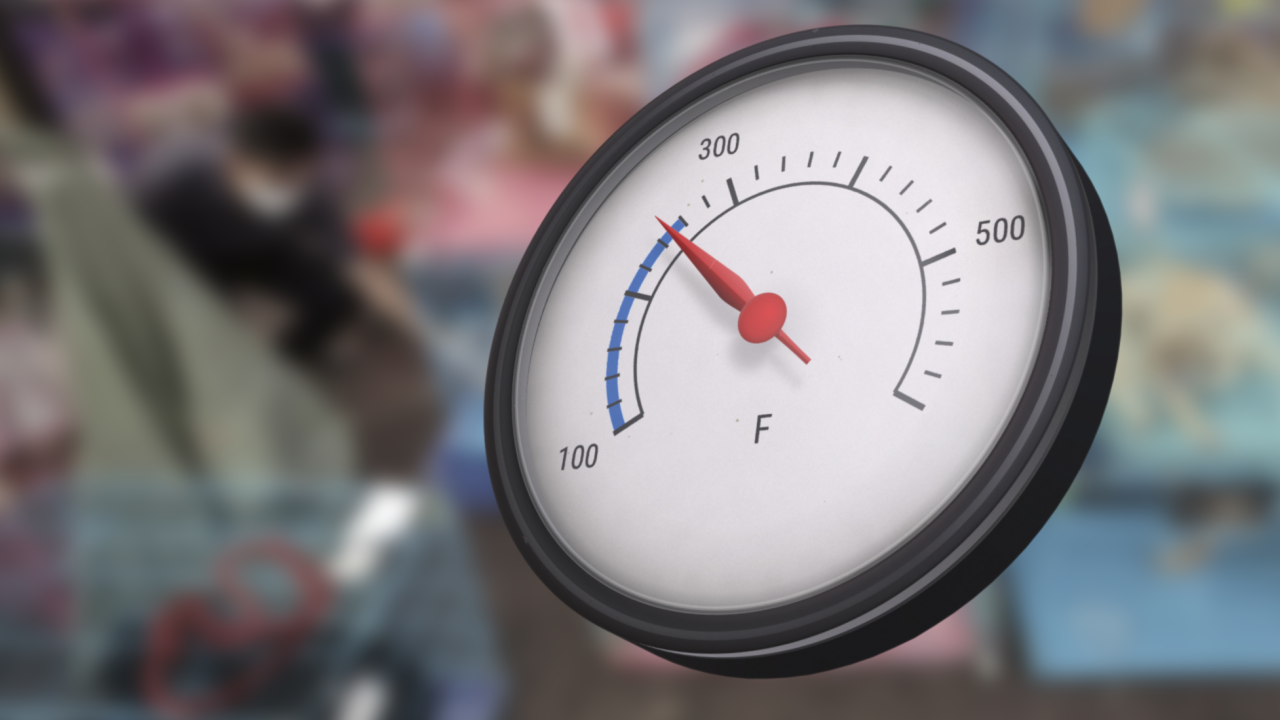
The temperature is 250 °F
